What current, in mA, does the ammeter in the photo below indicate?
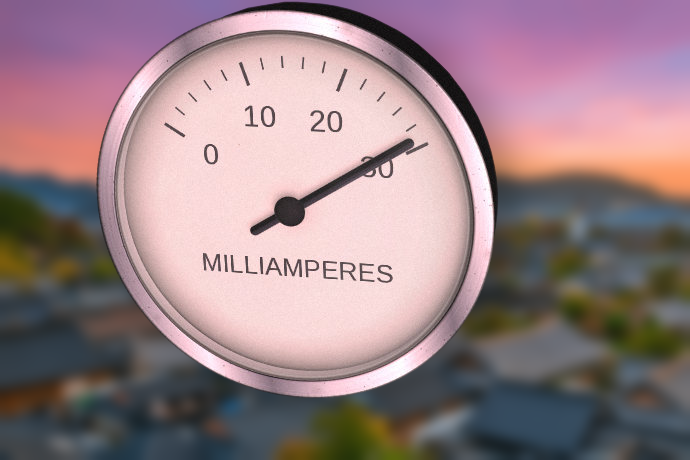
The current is 29 mA
